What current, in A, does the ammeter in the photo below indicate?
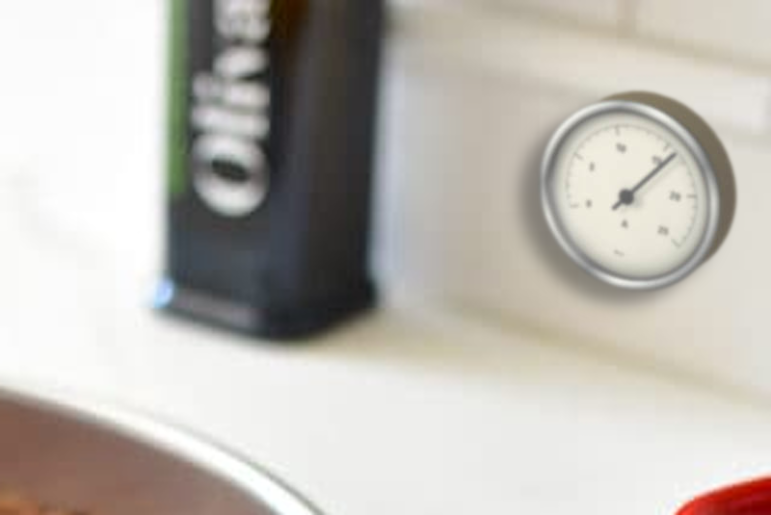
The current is 16 A
